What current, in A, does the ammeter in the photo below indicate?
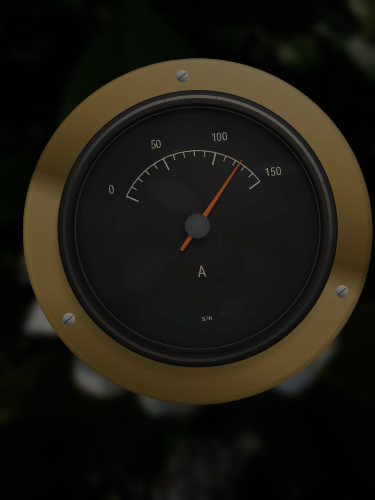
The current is 125 A
